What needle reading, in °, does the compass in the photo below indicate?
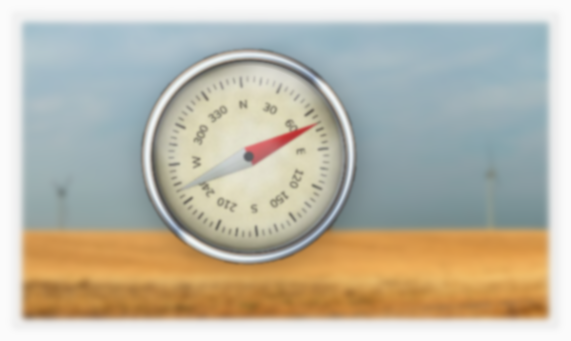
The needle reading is 70 °
